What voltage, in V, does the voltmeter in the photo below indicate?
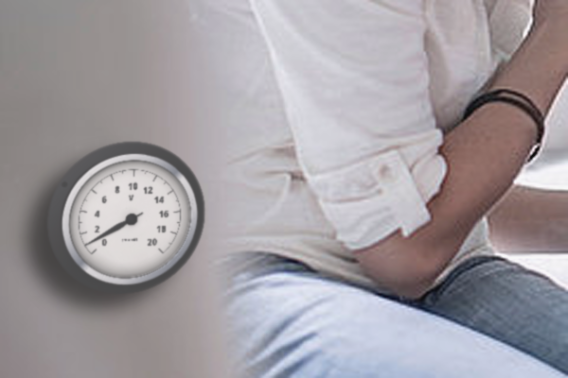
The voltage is 1 V
